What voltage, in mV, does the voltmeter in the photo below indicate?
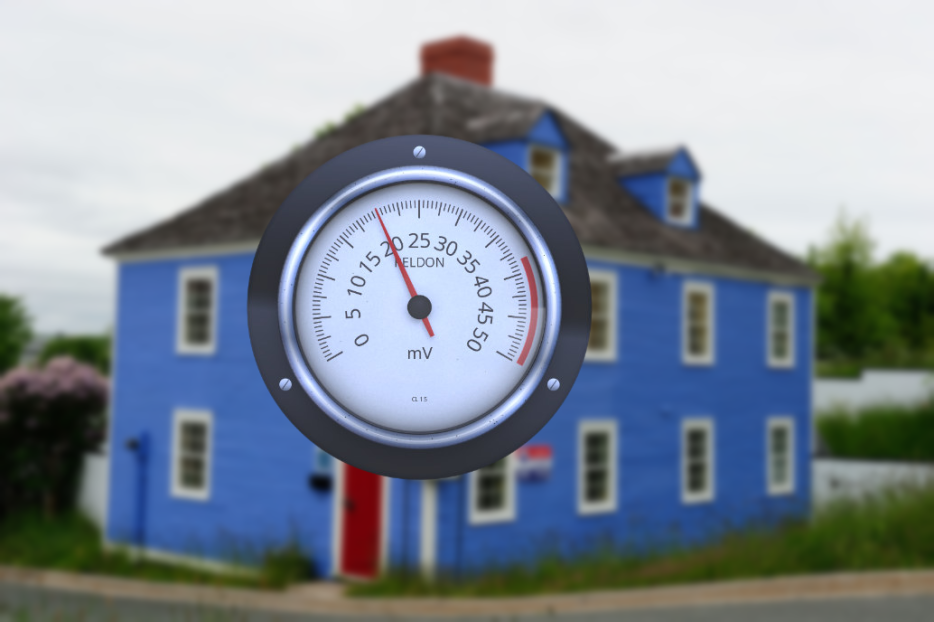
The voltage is 20 mV
